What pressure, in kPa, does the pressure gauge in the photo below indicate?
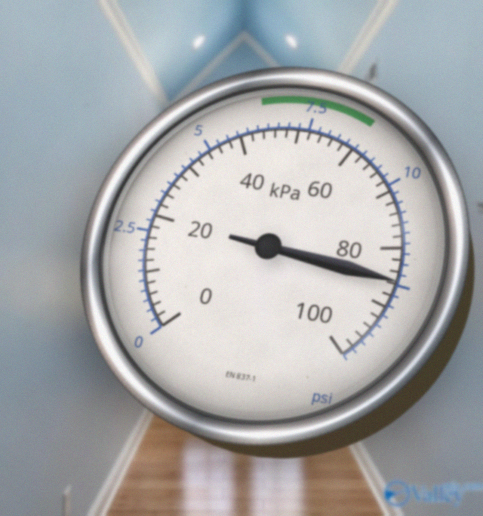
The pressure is 86 kPa
